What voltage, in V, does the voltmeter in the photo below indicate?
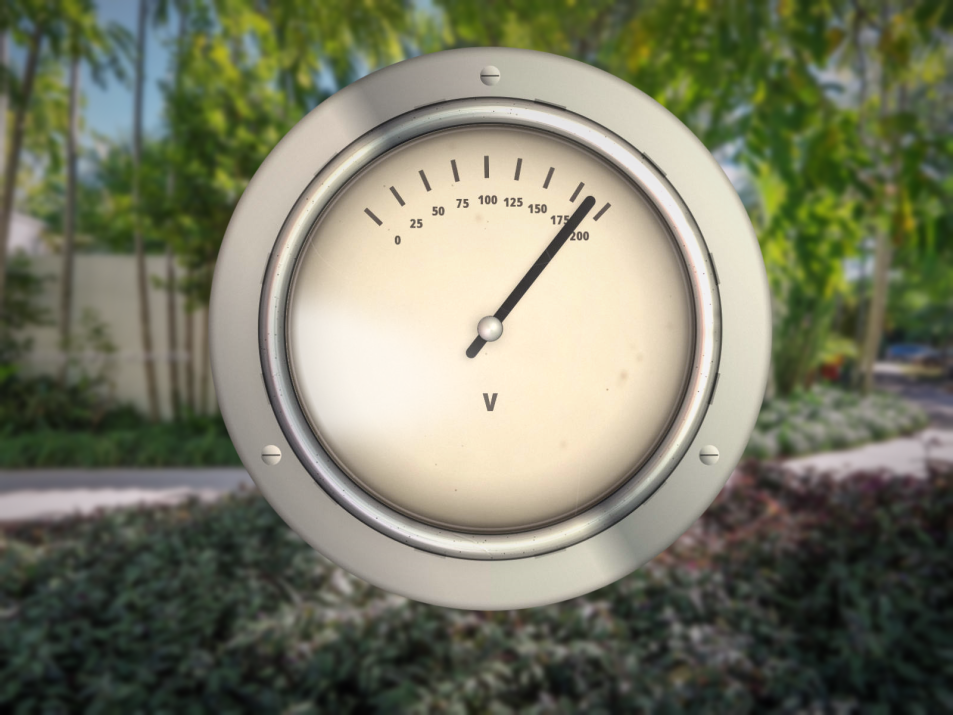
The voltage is 187.5 V
